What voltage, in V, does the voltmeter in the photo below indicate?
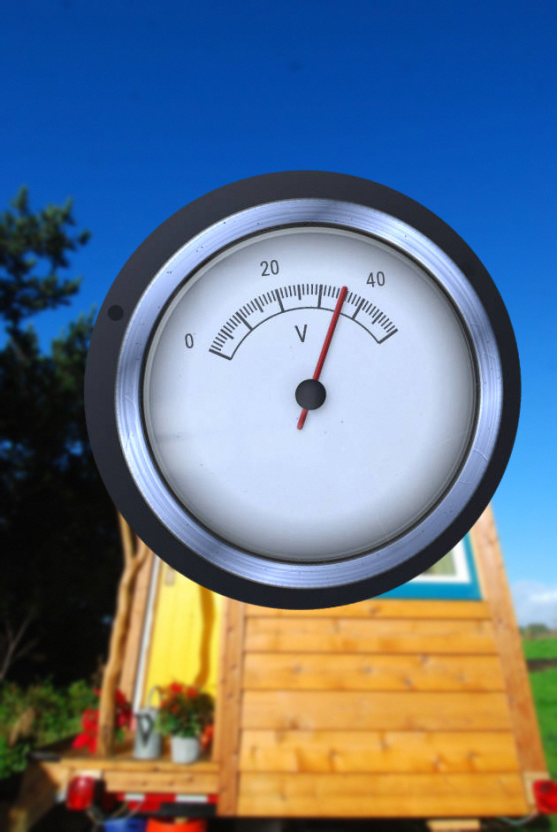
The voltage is 35 V
